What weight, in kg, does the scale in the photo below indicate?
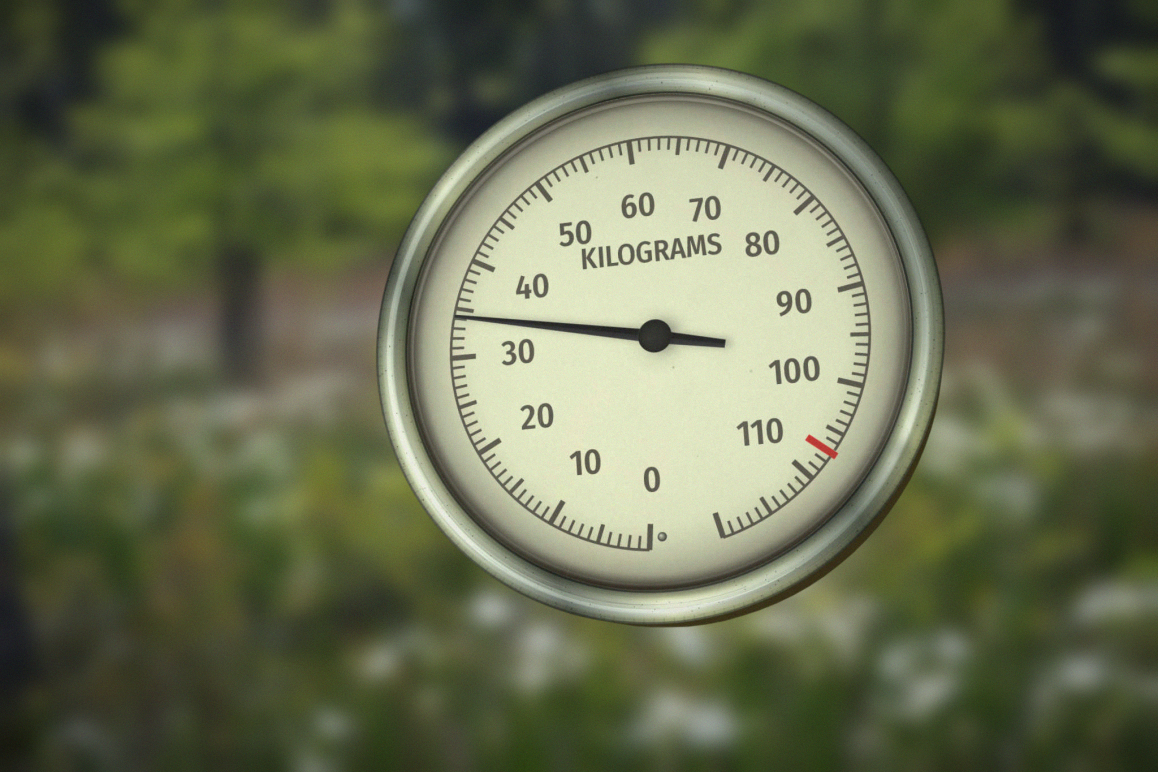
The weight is 34 kg
